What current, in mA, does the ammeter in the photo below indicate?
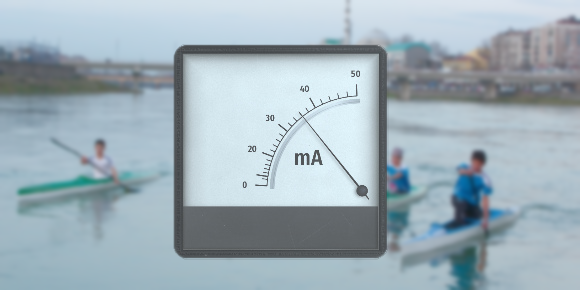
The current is 36 mA
